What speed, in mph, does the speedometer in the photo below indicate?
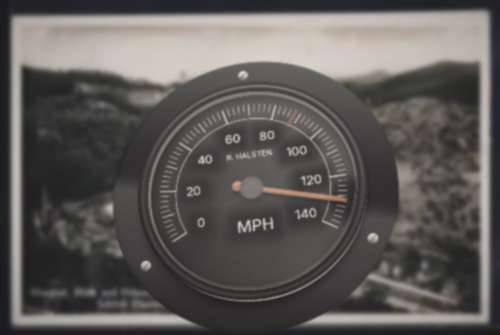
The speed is 130 mph
